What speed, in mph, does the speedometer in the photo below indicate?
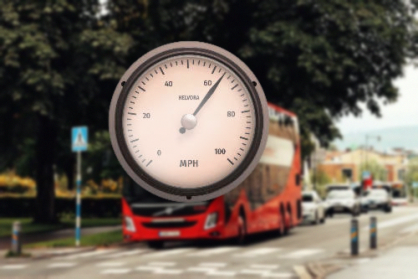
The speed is 64 mph
